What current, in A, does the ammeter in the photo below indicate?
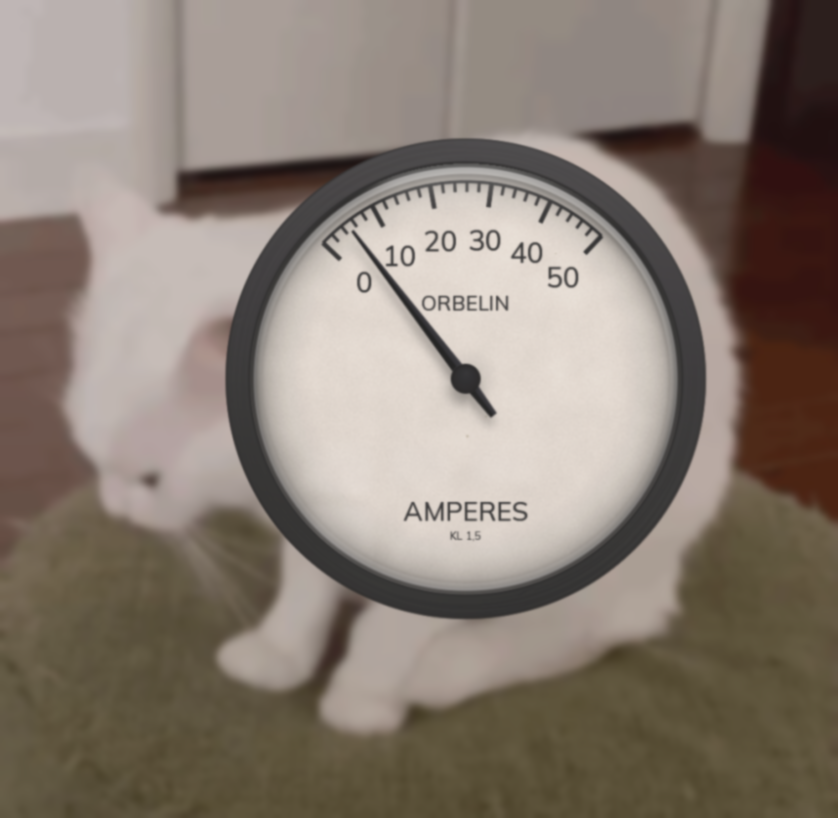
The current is 5 A
